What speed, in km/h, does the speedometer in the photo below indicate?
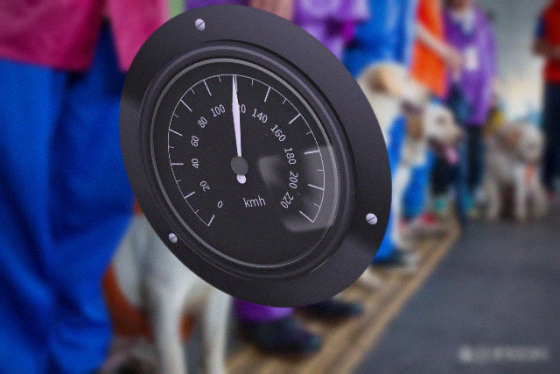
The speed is 120 km/h
